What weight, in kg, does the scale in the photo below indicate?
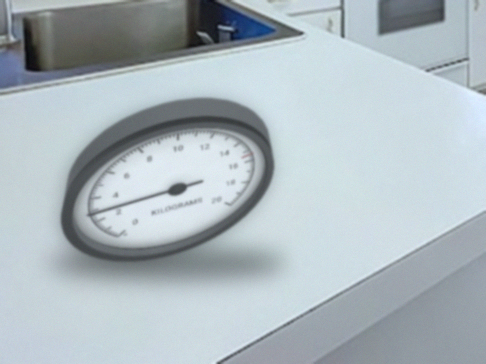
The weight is 3 kg
